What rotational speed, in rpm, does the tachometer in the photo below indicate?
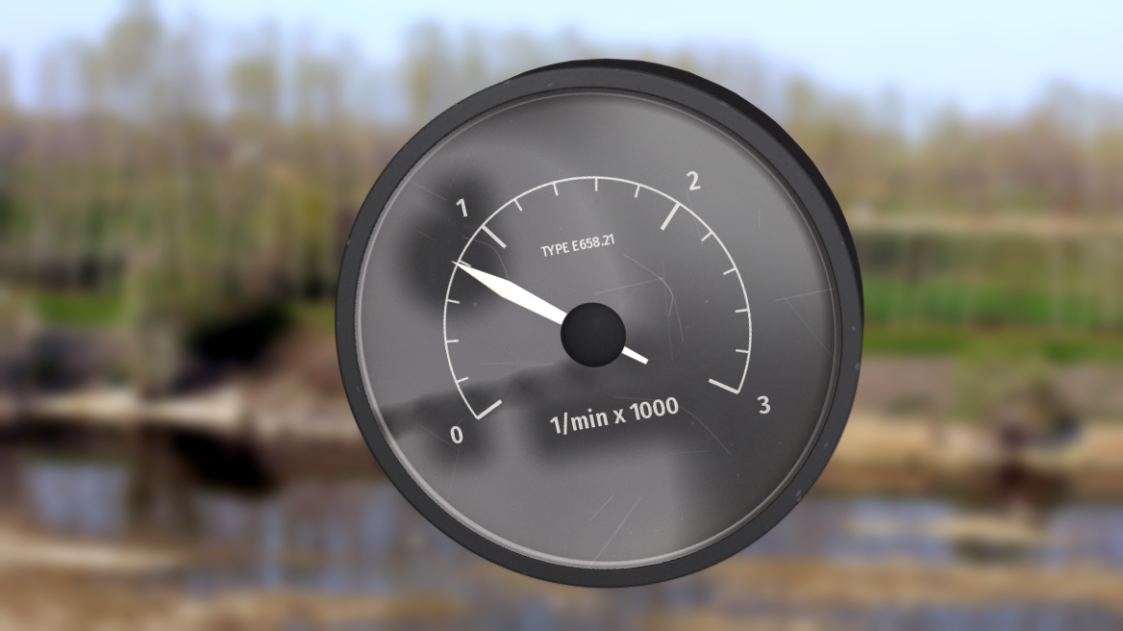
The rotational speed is 800 rpm
